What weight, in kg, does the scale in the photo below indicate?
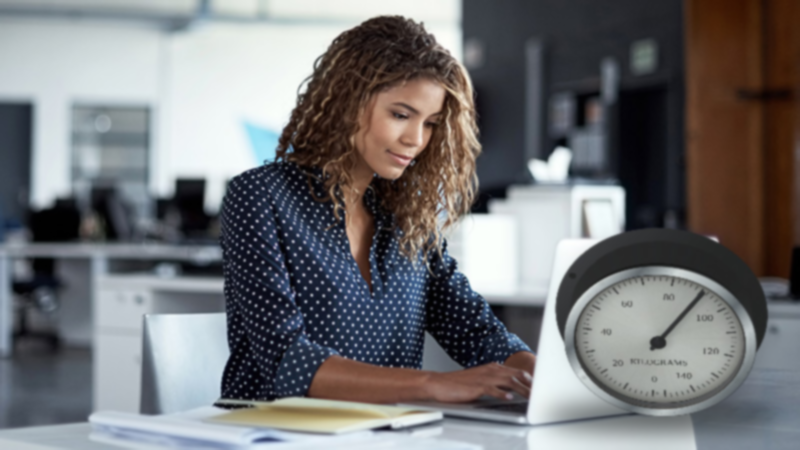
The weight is 90 kg
